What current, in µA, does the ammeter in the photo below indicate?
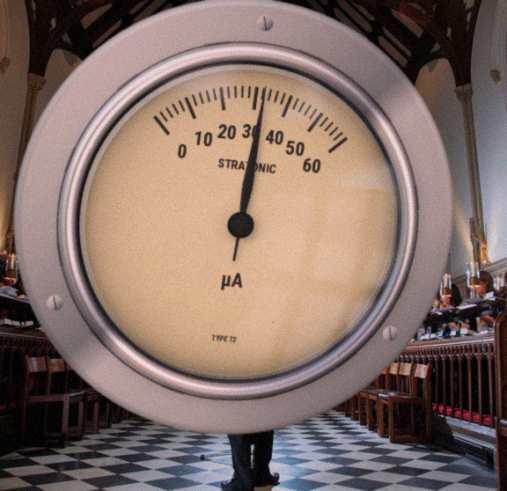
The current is 32 µA
